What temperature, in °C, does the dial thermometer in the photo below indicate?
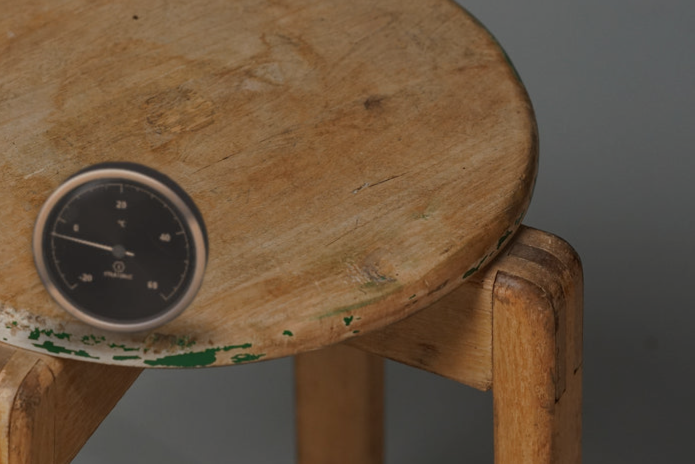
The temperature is -4 °C
